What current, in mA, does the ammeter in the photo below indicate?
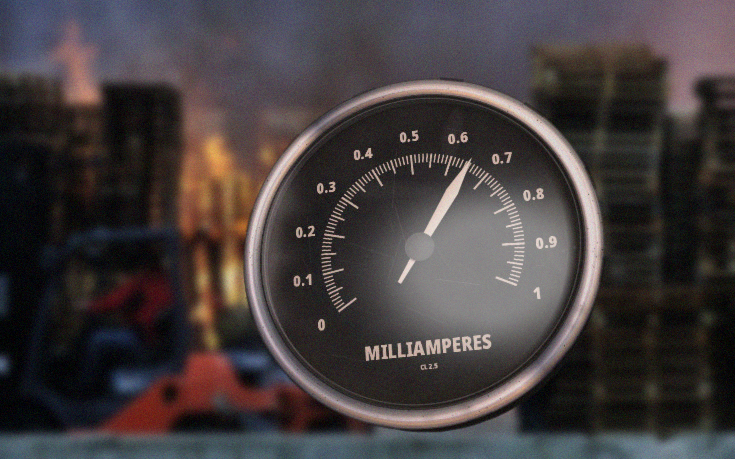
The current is 0.65 mA
